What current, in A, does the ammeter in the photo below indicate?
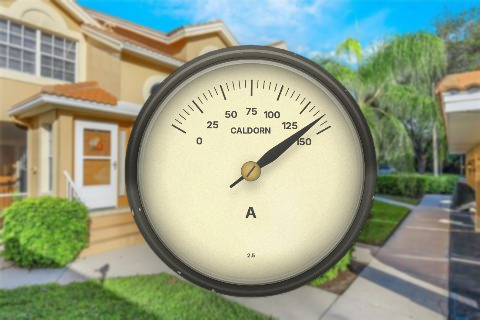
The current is 140 A
